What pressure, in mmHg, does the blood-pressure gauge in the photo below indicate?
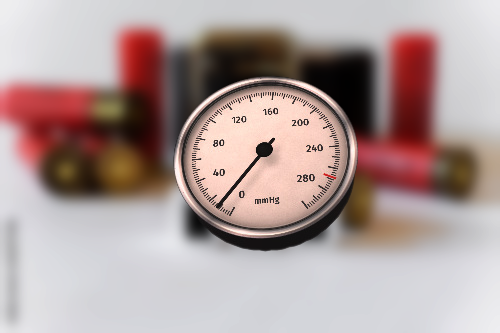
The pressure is 10 mmHg
